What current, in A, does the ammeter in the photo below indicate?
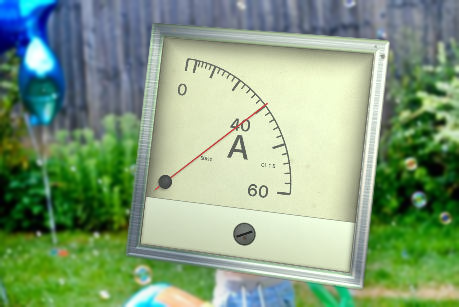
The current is 40 A
